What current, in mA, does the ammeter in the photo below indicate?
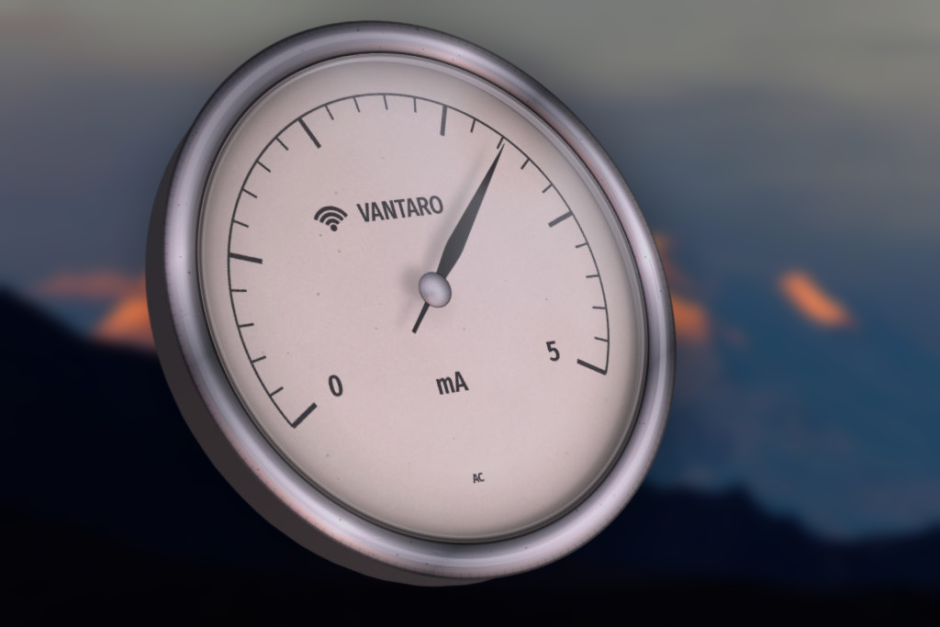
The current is 3.4 mA
